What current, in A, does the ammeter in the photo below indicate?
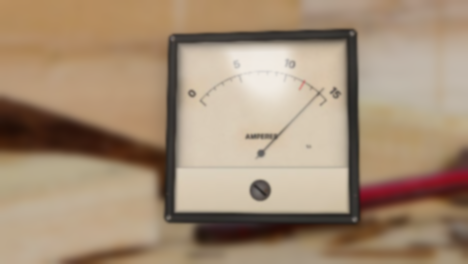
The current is 14 A
